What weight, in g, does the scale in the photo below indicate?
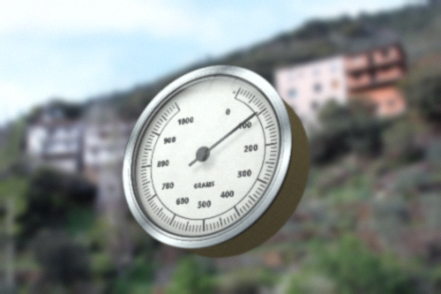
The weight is 100 g
